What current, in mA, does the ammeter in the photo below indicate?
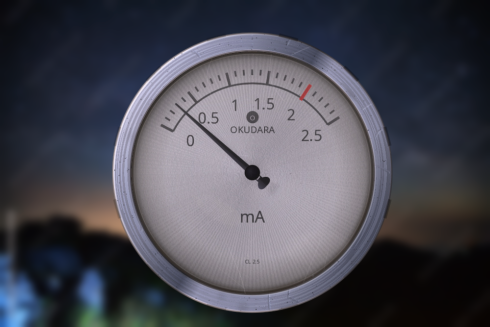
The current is 0.3 mA
